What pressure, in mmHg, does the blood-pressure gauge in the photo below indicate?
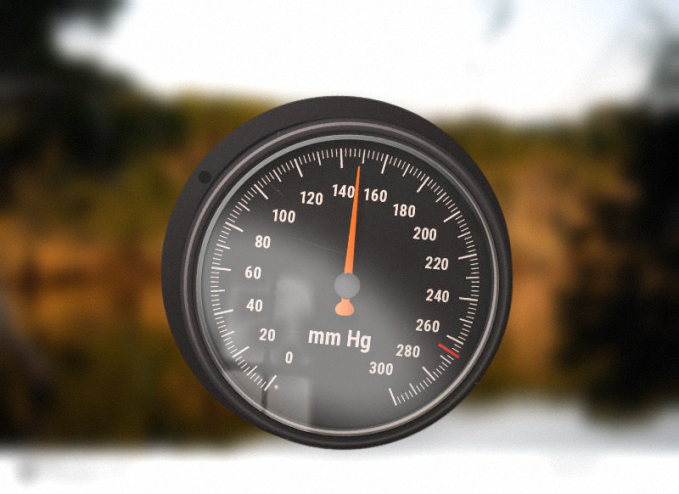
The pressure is 148 mmHg
